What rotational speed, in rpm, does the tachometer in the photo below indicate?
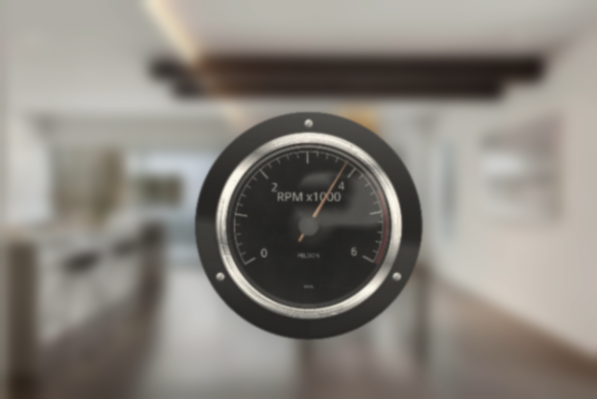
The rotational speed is 3800 rpm
